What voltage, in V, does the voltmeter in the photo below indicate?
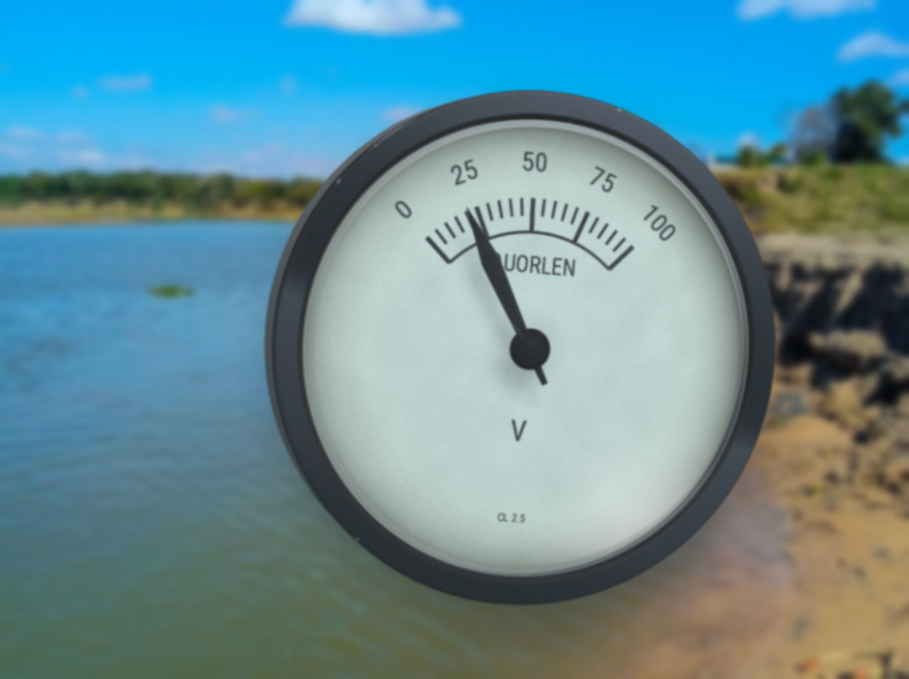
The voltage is 20 V
